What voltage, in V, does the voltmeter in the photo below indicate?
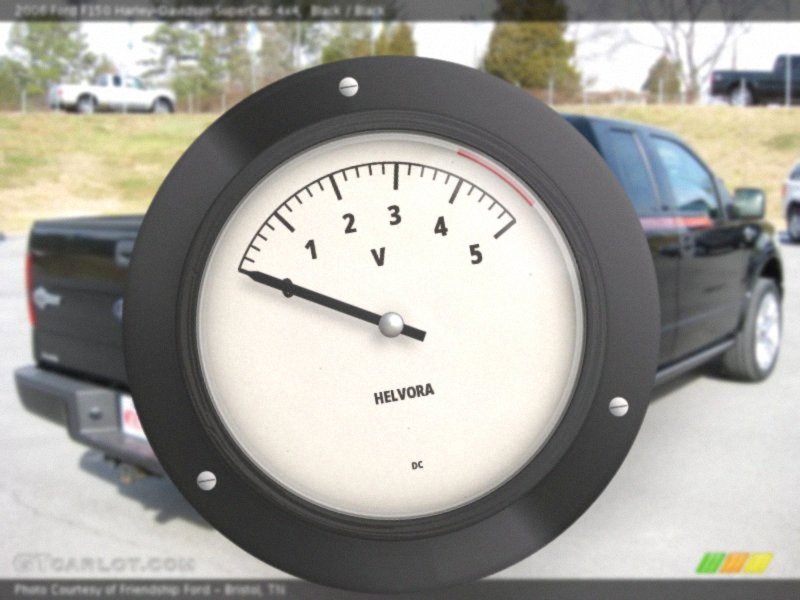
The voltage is 0 V
